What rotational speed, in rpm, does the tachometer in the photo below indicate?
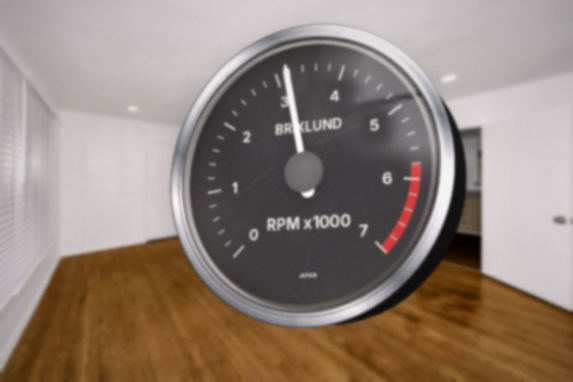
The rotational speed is 3200 rpm
